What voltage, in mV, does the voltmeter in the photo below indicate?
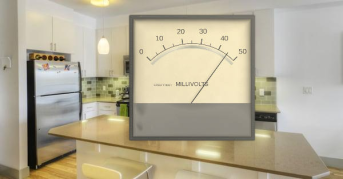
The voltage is 45 mV
